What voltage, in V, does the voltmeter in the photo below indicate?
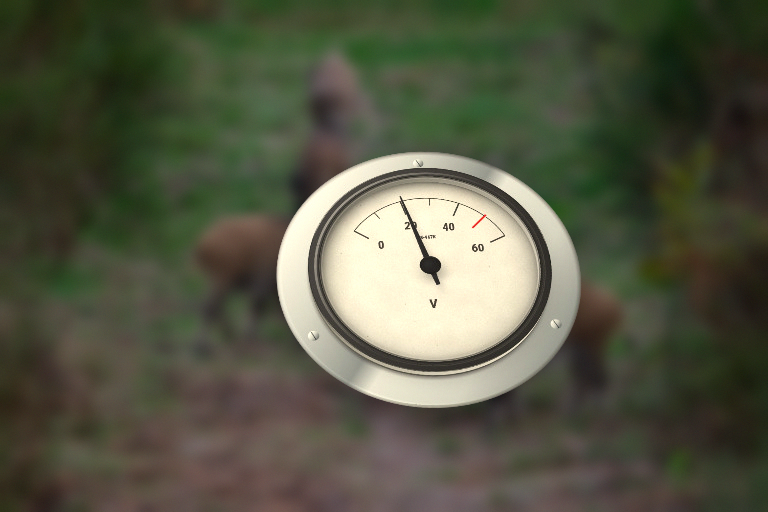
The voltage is 20 V
